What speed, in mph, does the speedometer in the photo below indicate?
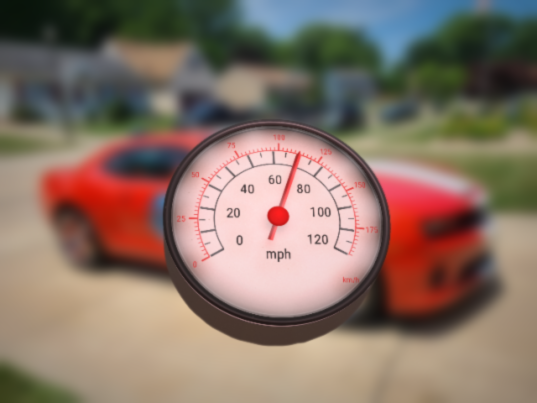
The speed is 70 mph
